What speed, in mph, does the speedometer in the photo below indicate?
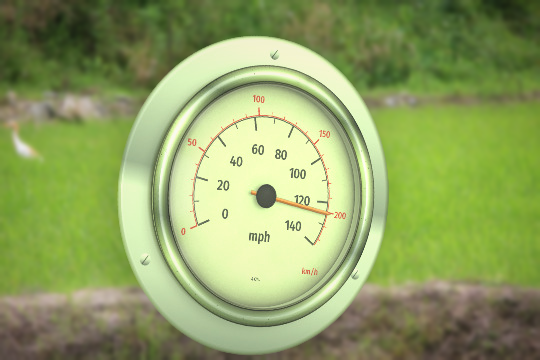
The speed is 125 mph
